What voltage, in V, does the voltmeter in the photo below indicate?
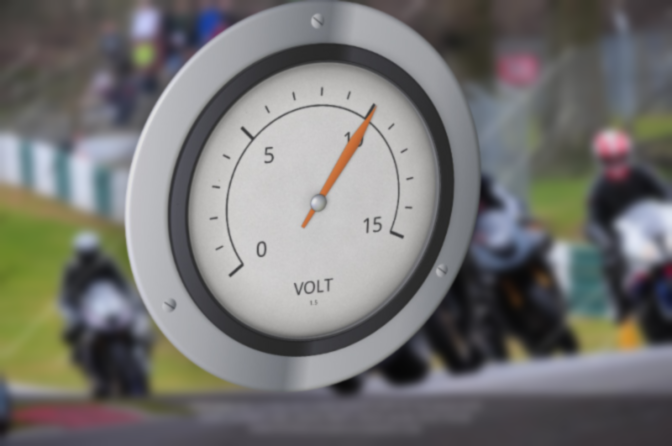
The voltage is 10 V
